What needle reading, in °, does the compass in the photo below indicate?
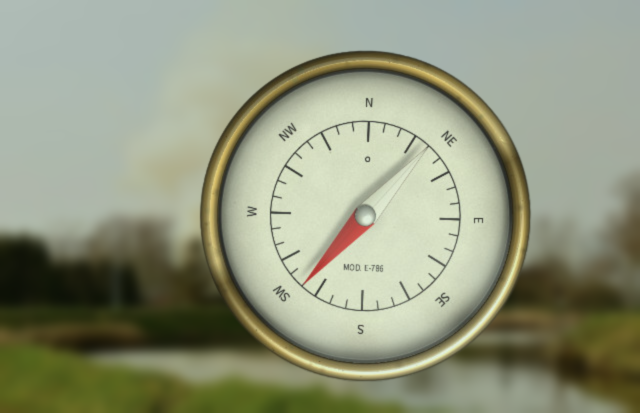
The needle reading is 220 °
